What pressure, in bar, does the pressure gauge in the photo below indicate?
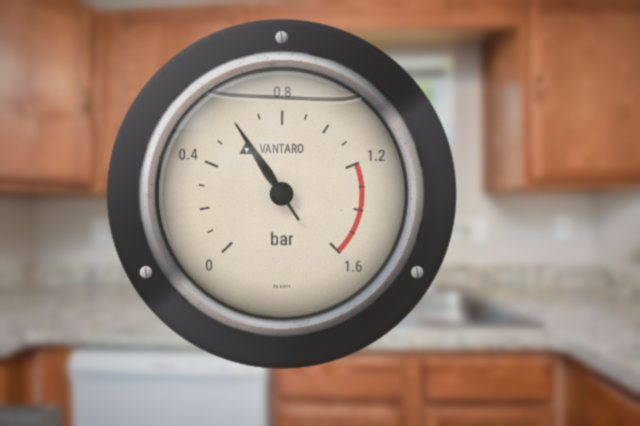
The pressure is 0.6 bar
